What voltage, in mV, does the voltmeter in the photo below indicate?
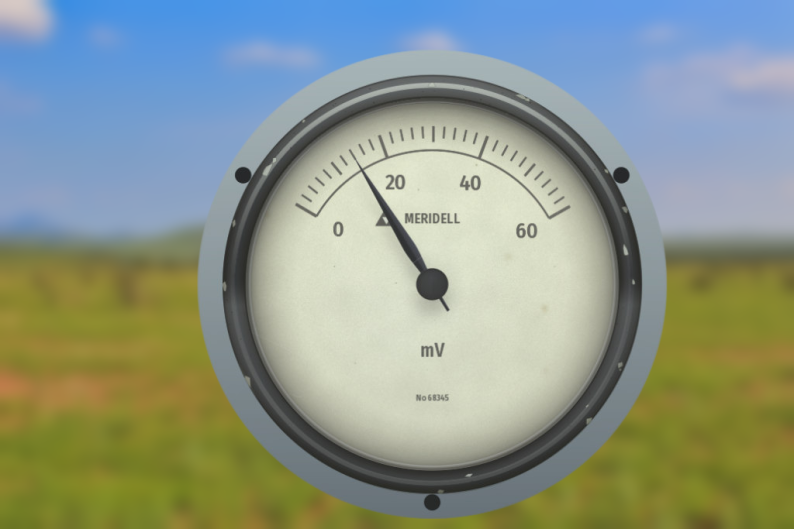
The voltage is 14 mV
